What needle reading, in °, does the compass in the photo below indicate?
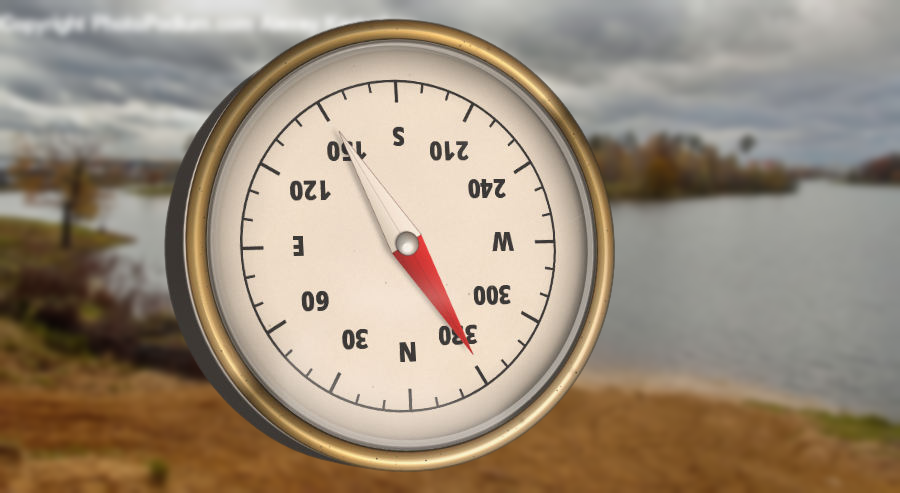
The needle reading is 330 °
